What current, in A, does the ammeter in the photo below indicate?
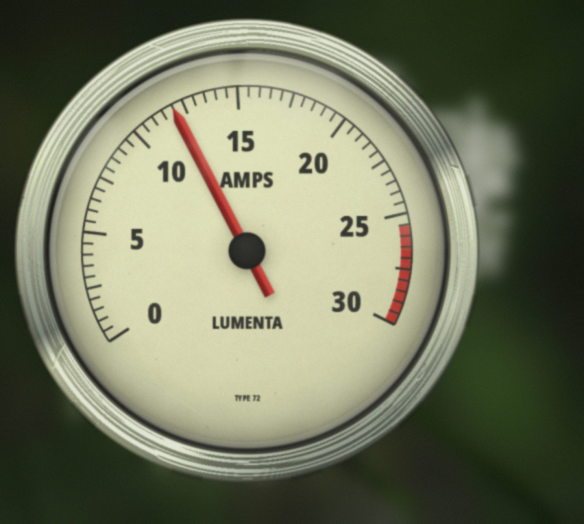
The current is 12 A
